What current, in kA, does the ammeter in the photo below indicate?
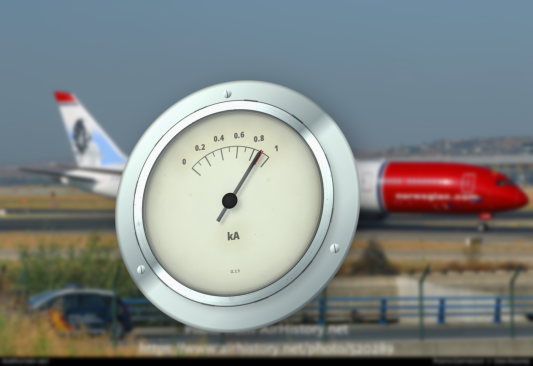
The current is 0.9 kA
